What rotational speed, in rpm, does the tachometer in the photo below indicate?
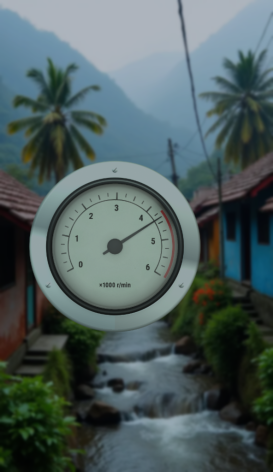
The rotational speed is 4375 rpm
